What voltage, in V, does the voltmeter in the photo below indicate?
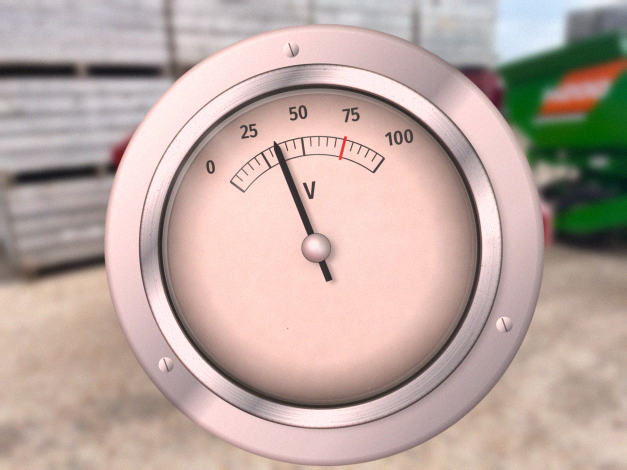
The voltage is 35 V
